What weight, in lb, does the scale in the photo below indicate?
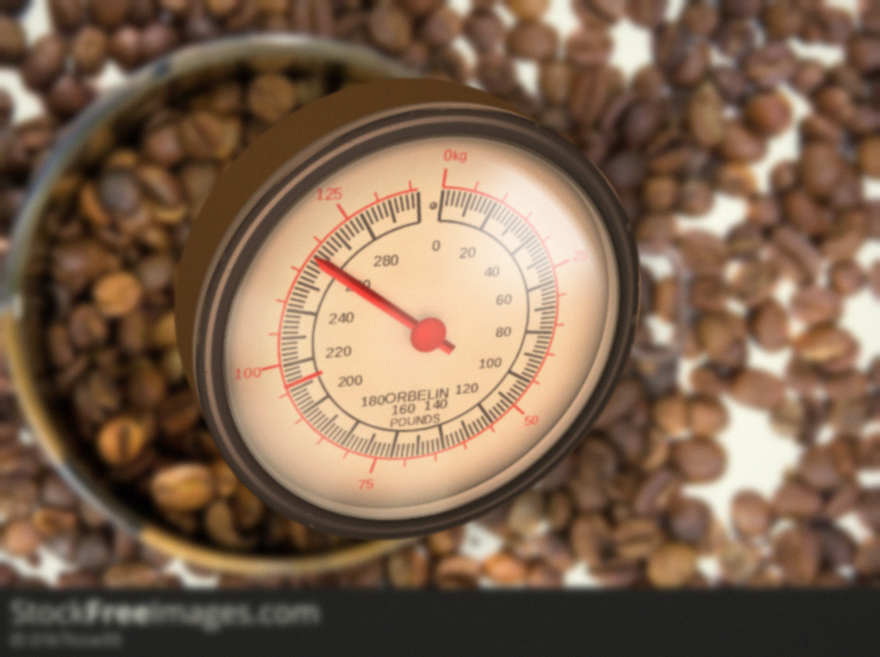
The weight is 260 lb
